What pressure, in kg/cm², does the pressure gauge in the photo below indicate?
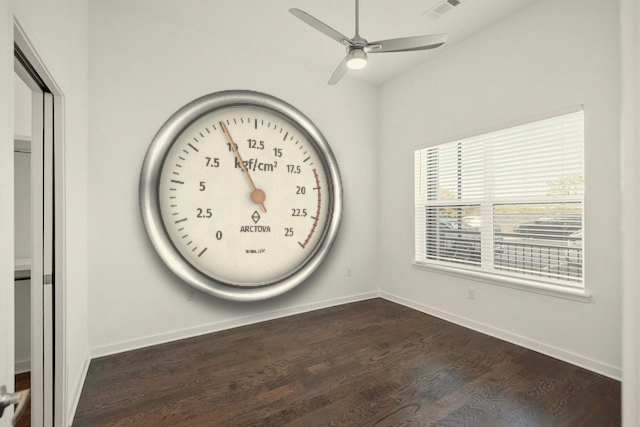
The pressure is 10 kg/cm²
